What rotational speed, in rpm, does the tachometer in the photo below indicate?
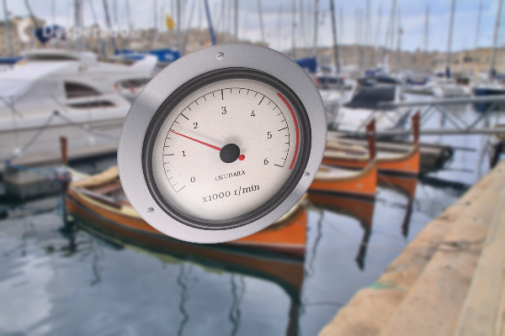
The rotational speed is 1600 rpm
